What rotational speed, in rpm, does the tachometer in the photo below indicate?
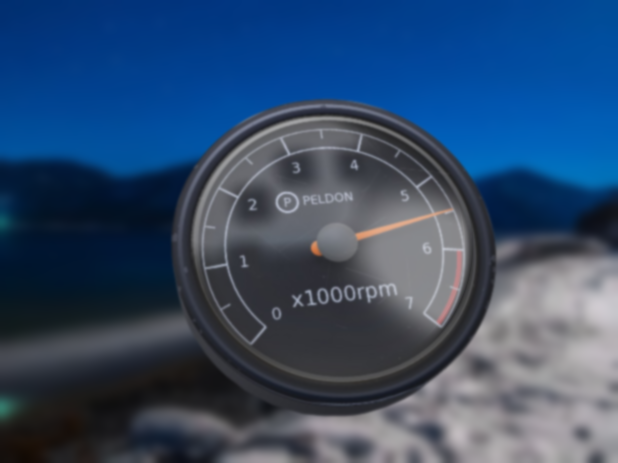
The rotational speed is 5500 rpm
